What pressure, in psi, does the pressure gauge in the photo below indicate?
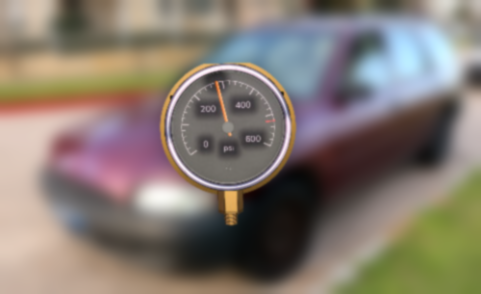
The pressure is 280 psi
